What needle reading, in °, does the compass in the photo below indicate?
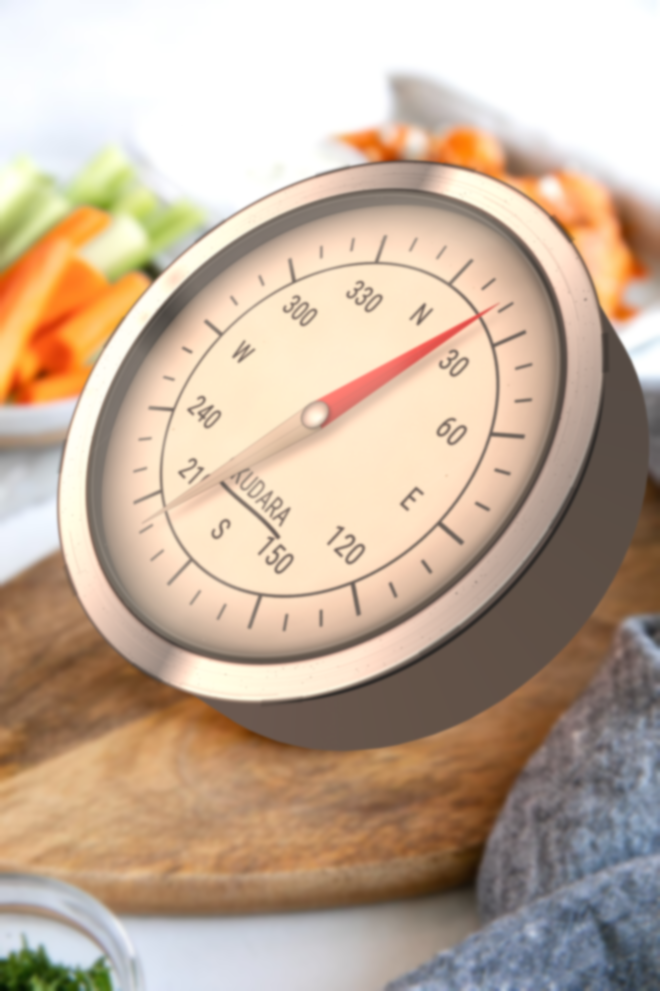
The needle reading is 20 °
